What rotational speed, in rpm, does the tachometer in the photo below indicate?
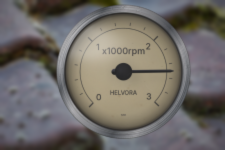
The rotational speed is 2500 rpm
